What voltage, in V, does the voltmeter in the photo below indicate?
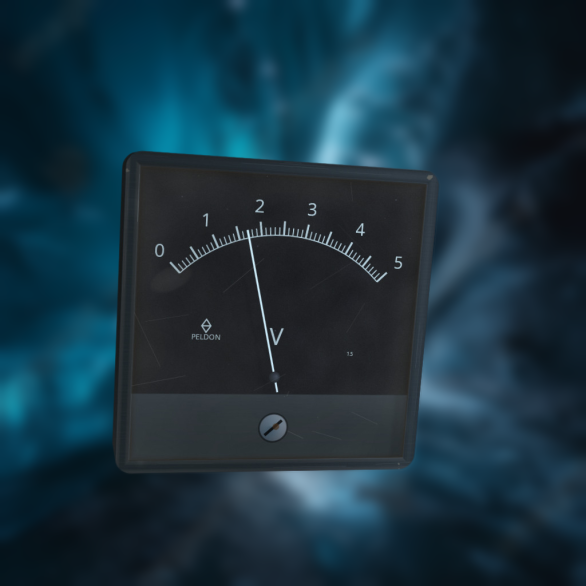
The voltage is 1.7 V
